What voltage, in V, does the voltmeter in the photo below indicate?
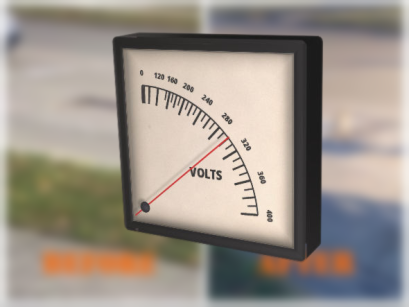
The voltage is 300 V
